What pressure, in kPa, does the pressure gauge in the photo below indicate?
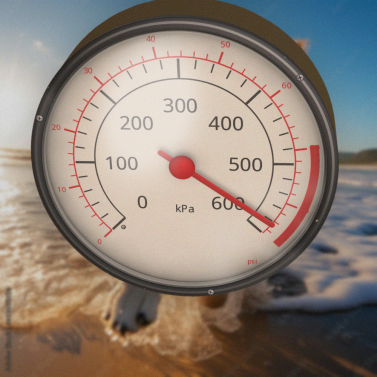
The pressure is 580 kPa
